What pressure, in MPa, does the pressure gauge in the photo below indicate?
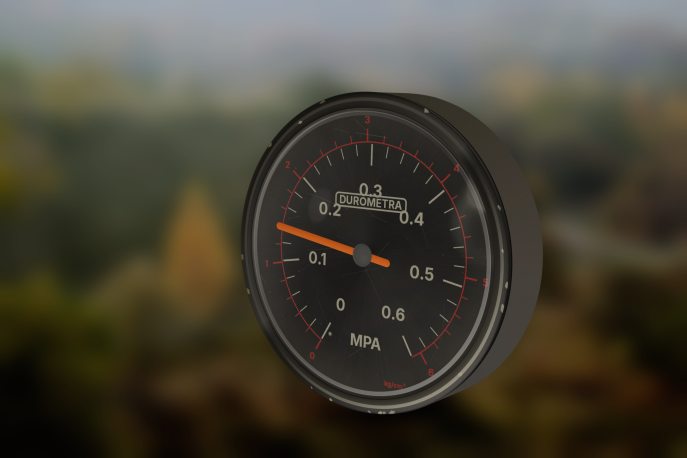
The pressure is 0.14 MPa
